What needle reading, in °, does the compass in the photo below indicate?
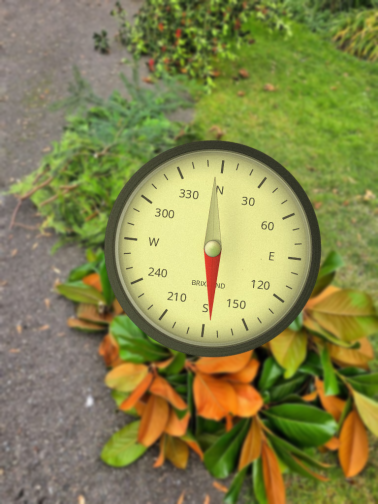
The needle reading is 175 °
